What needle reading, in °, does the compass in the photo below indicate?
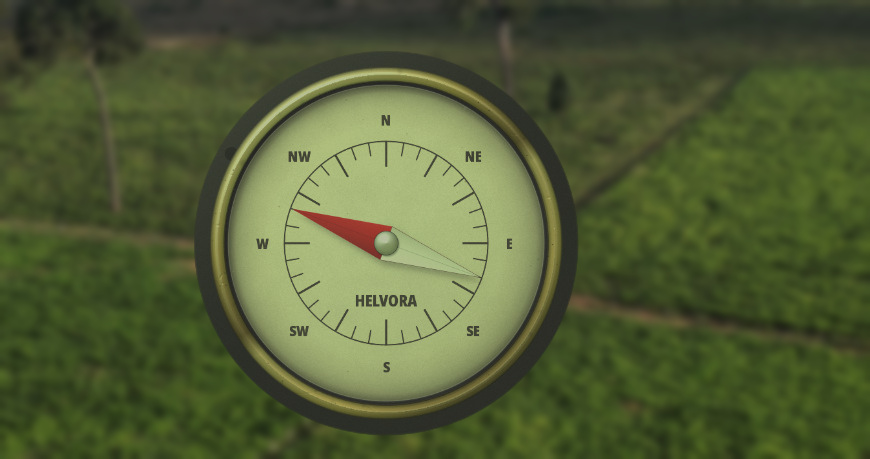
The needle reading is 290 °
